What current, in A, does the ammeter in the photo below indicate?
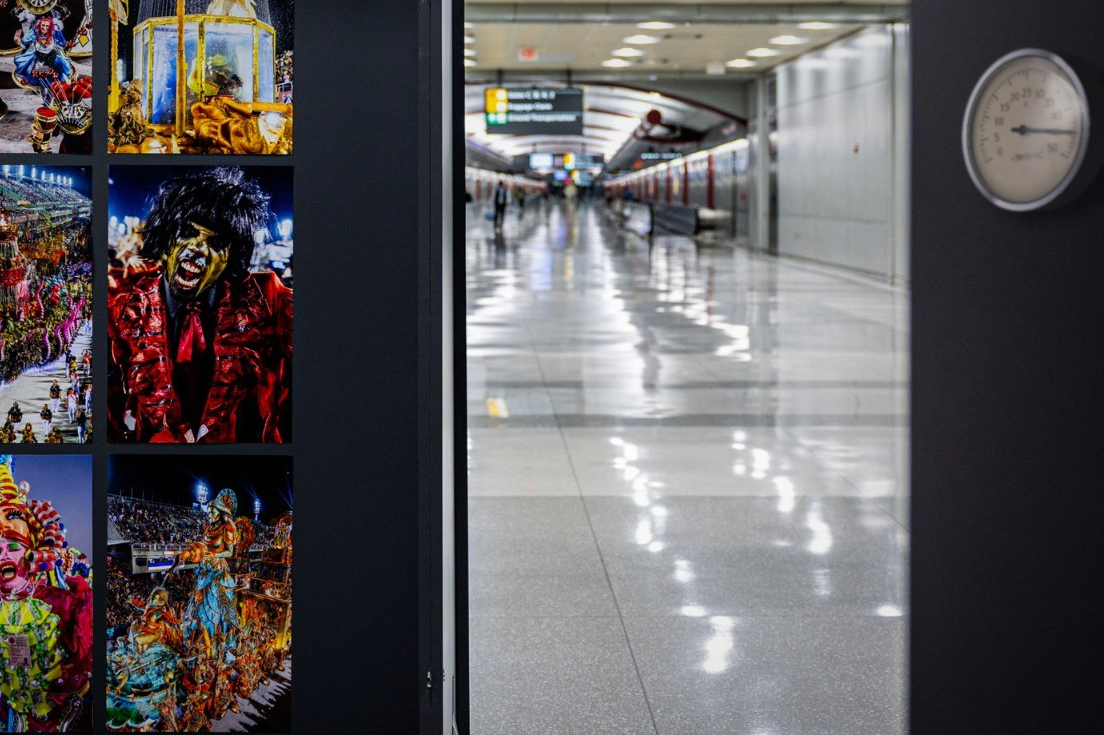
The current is 45 A
